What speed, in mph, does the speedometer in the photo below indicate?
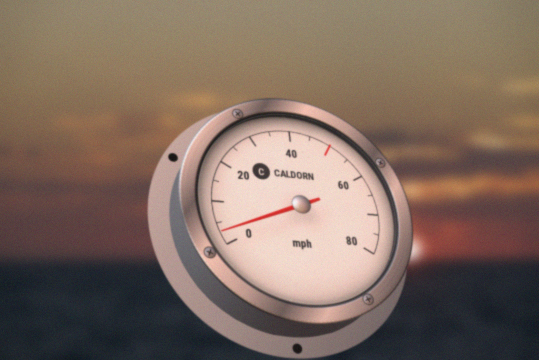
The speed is 2.5 mph
